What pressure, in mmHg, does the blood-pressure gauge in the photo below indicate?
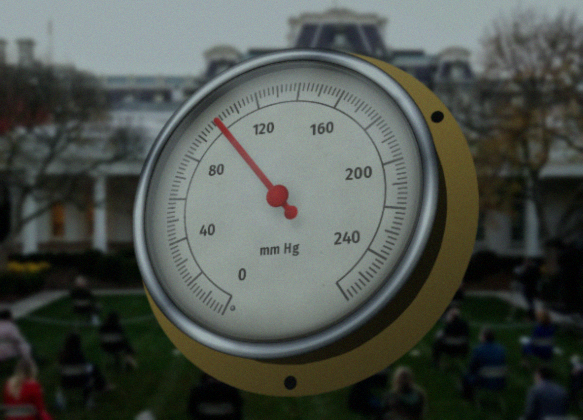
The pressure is 100 mmHg
